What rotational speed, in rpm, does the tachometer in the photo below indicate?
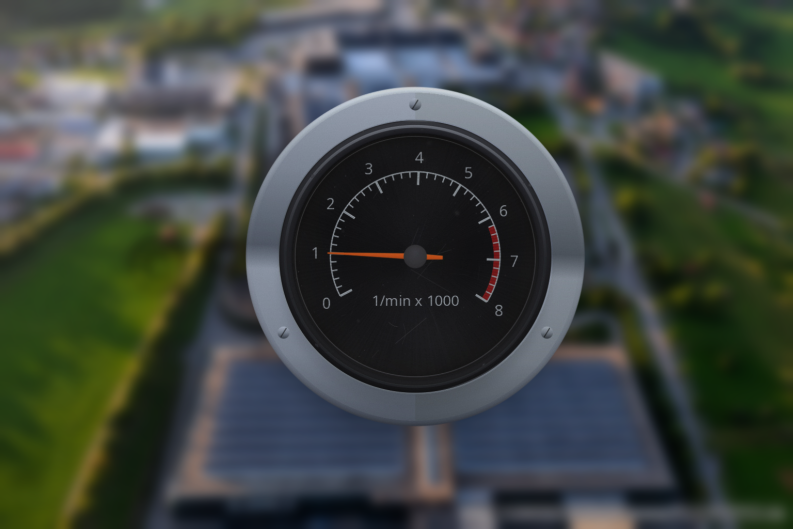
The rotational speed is 1000 rpm
